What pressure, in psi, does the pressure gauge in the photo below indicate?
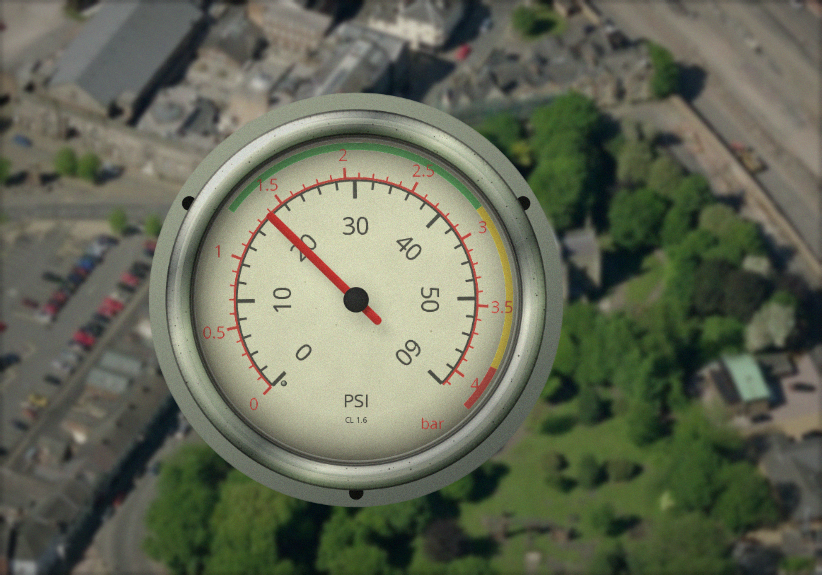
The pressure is 20 psi
